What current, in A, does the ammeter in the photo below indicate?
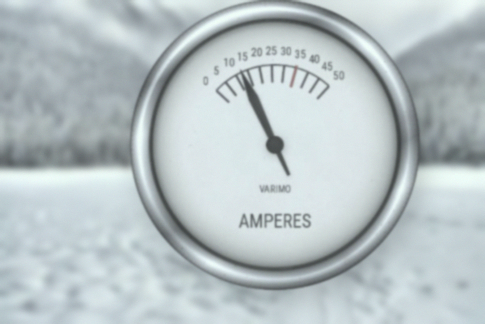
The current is 12.5 A
